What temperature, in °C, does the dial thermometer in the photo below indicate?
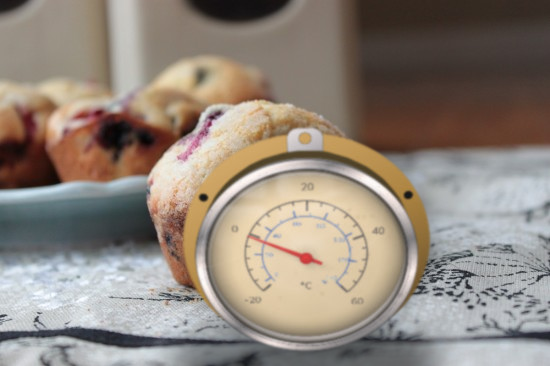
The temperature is 0 °C
